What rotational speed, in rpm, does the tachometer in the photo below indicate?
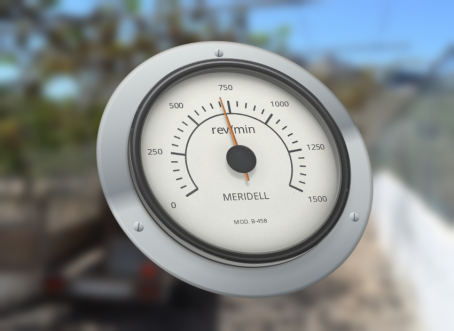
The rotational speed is 700 rpm
